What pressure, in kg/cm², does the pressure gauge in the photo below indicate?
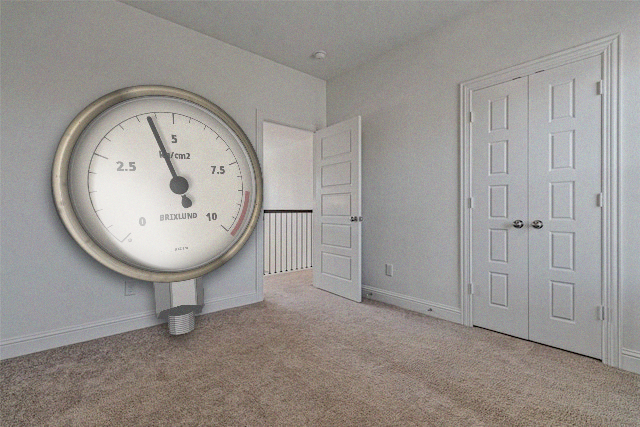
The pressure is 4.25 kg/cm²
